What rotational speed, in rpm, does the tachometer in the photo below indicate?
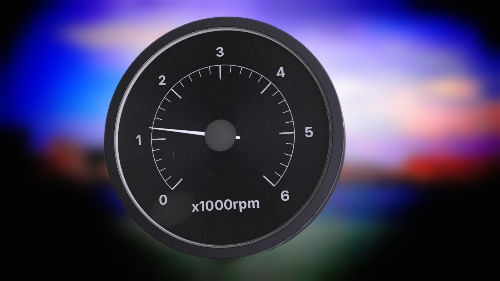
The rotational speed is 1200 rpm
